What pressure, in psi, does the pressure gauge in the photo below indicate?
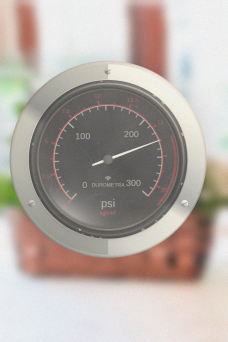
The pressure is 230 psi
